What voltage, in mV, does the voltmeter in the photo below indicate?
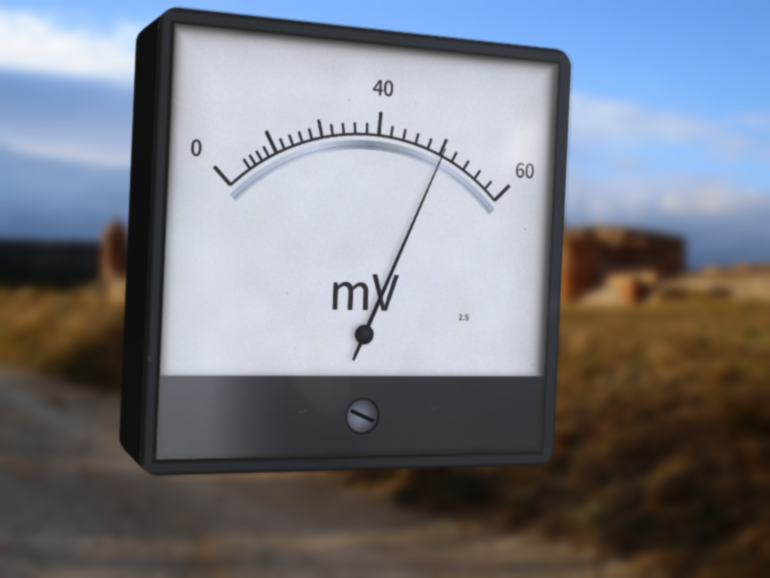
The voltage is 50 mV
